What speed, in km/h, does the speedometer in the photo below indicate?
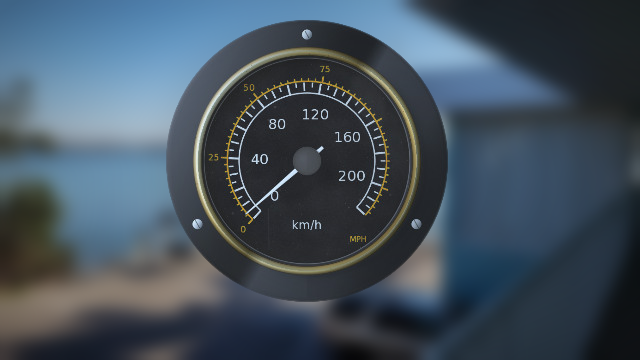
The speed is 5 km/h
